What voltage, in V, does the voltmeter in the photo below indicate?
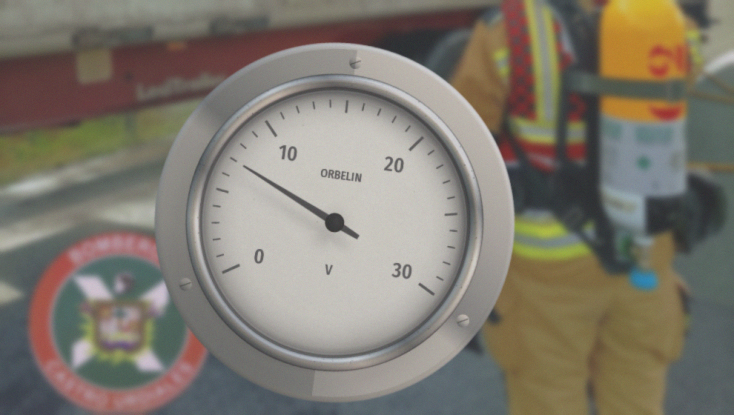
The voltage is 7 V
